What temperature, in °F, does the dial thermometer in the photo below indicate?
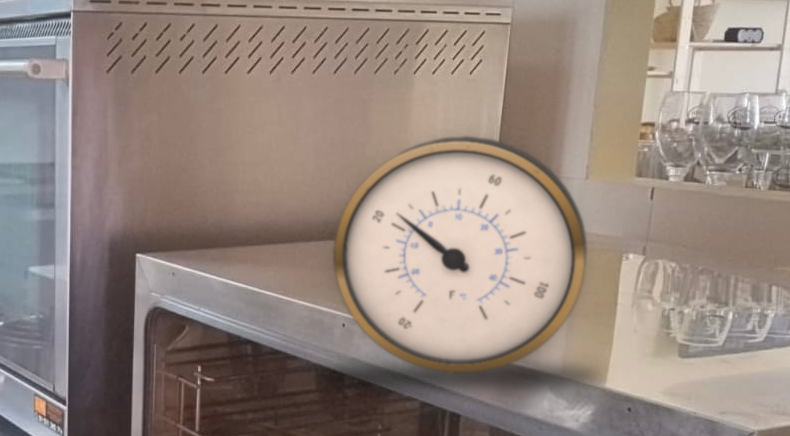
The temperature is 25 °F
